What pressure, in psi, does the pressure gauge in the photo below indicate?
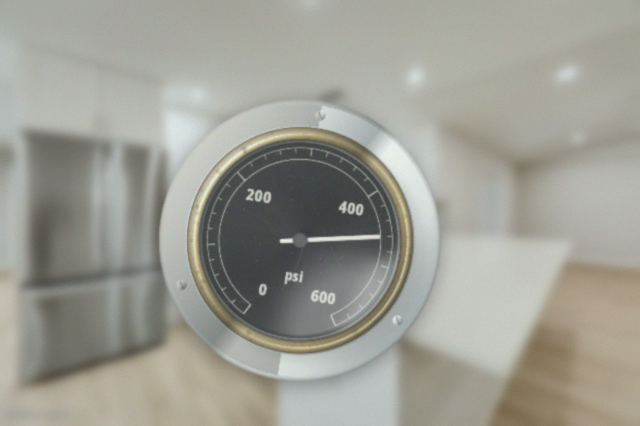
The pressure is 460 psi
